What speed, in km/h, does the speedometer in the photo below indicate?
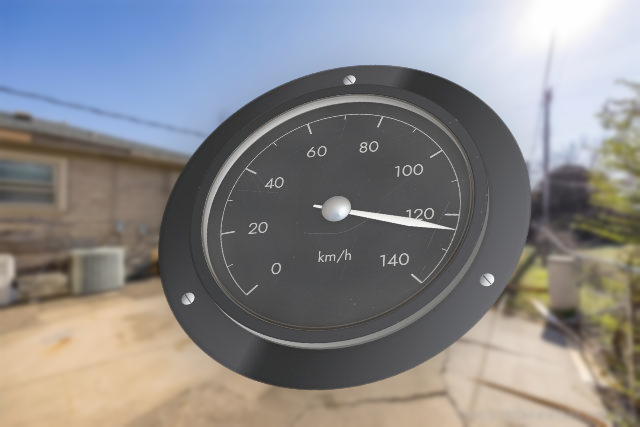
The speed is 125 km/h
